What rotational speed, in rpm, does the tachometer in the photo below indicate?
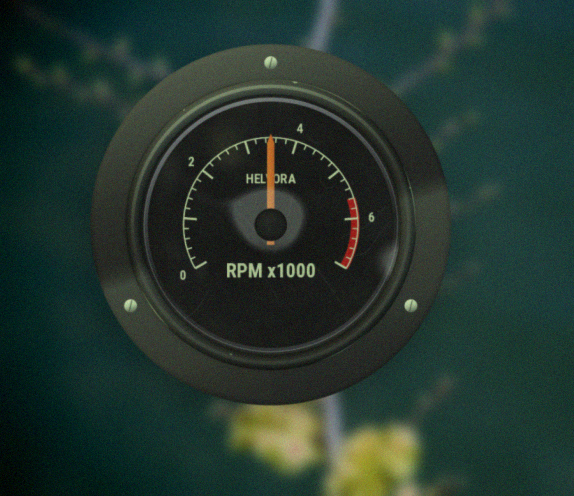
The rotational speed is 3500 rpm
